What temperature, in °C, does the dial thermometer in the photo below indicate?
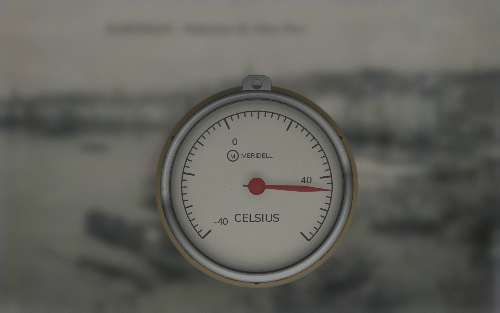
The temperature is 44 °C
